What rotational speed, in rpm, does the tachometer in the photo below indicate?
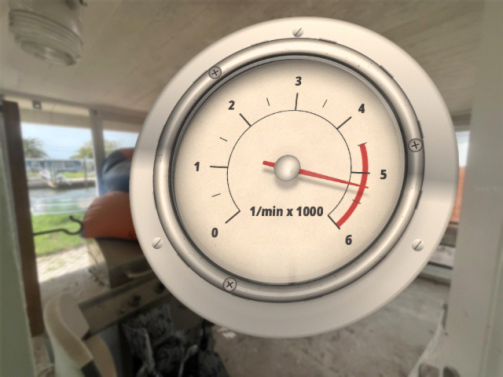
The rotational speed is 5250 rpm
